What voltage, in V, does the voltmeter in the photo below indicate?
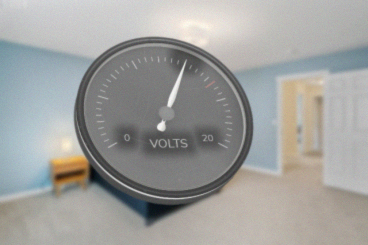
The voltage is 12 V
